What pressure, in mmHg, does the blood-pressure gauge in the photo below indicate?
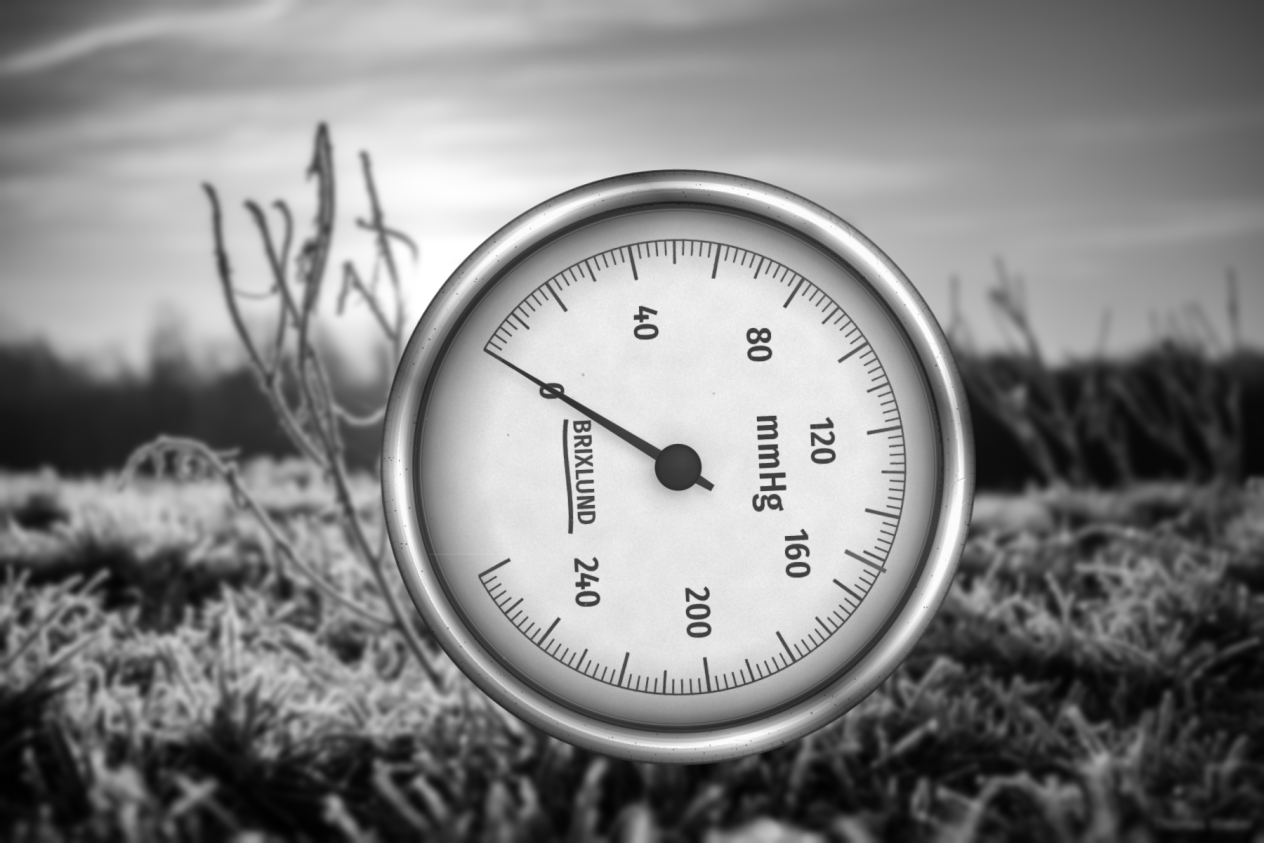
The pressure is 0 mmHg
